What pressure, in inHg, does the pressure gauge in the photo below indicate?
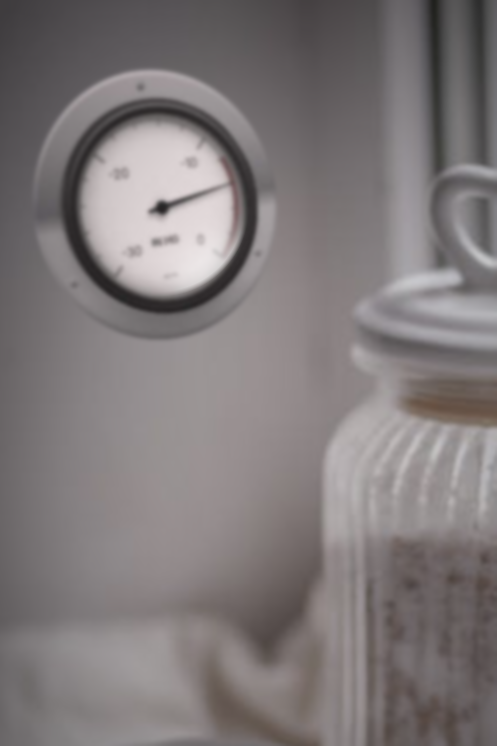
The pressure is -6 inHg
